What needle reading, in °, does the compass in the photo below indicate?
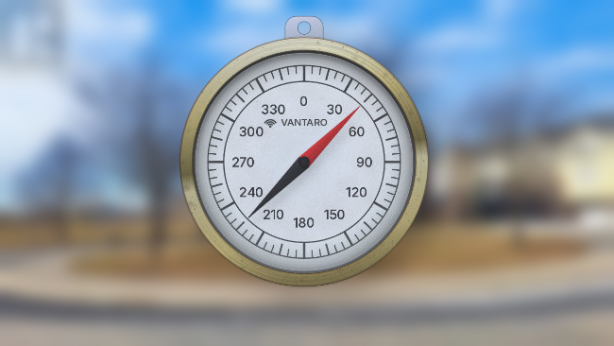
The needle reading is 45 °
